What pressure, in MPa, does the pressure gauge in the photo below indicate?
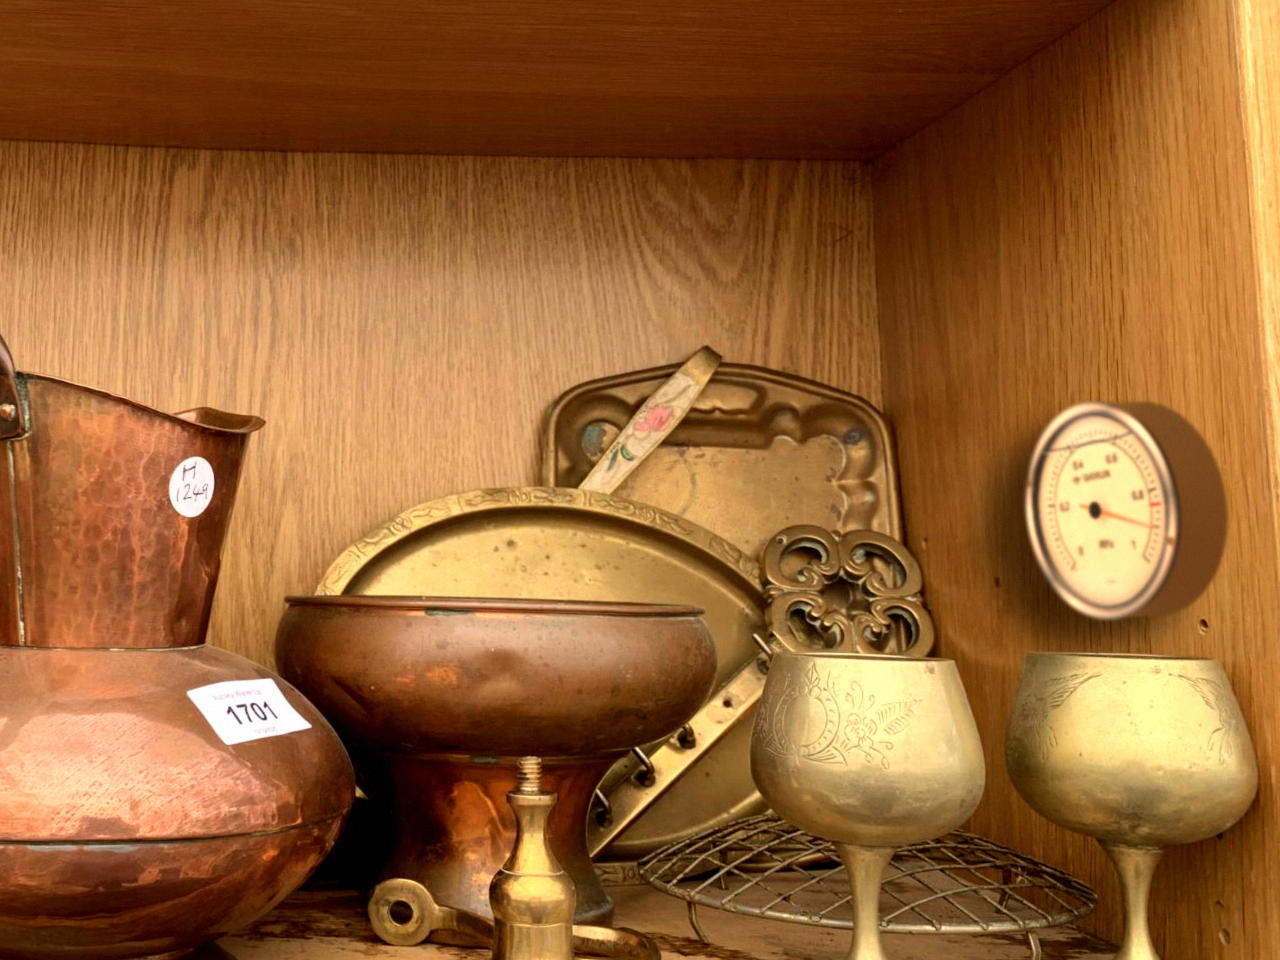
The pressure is 0.9 MPa
